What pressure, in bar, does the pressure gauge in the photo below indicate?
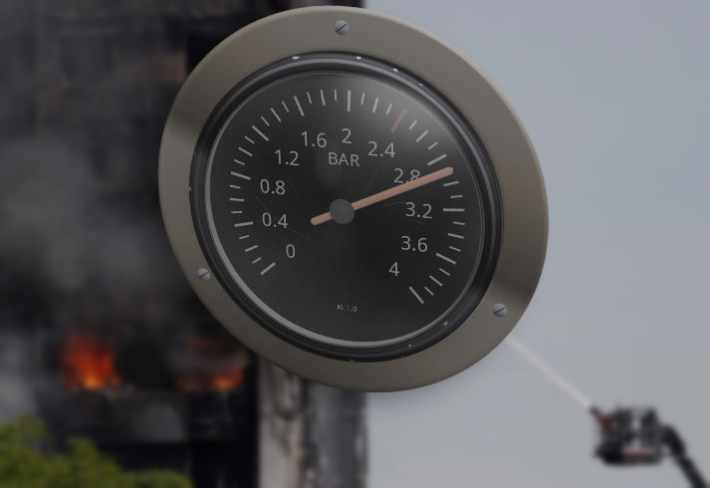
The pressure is 2.9 bar
